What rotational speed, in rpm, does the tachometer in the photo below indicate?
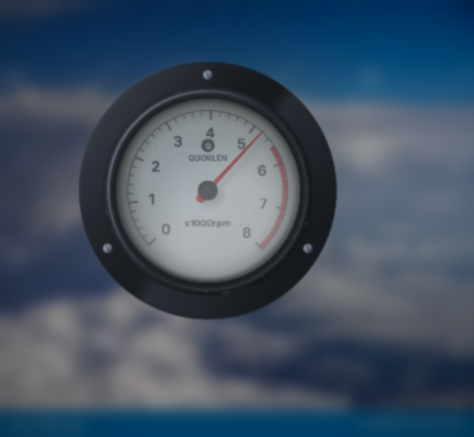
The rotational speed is 5200 rpm
